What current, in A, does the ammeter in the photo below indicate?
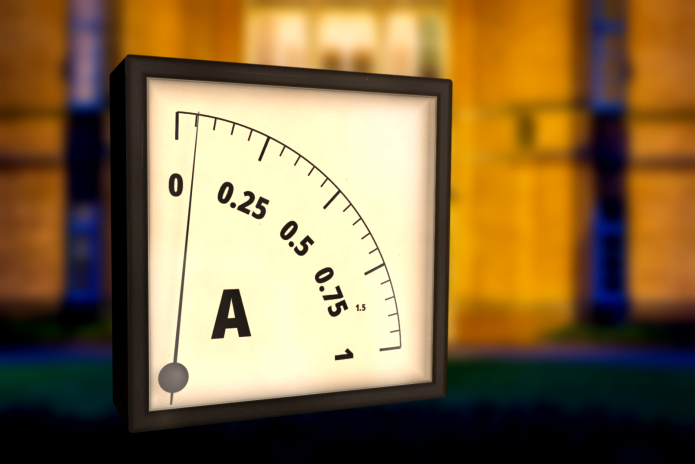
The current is 0.05 A
